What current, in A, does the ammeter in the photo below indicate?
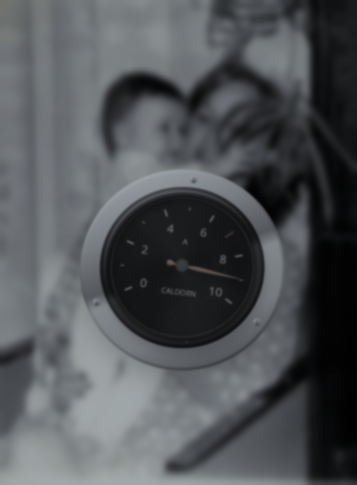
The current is 9 A
